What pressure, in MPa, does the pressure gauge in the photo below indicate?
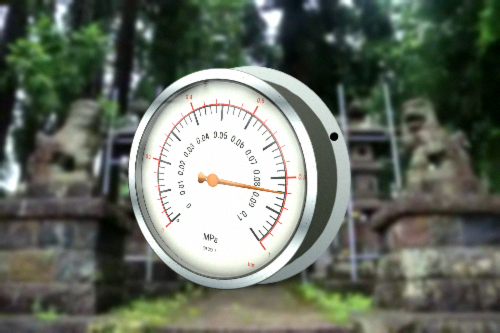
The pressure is 0.084 MPa
